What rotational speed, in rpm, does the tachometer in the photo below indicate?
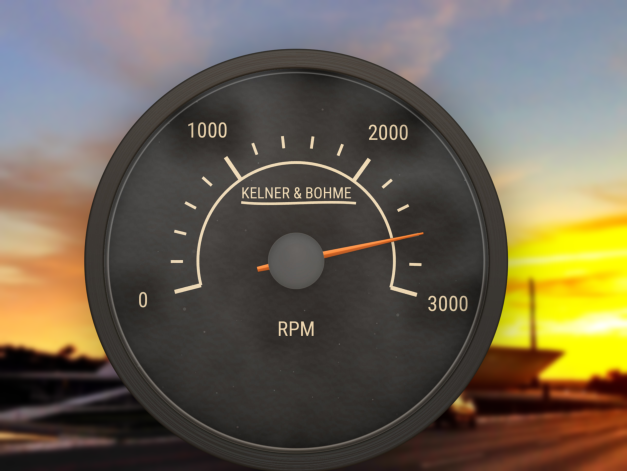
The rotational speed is 2600 rpm
